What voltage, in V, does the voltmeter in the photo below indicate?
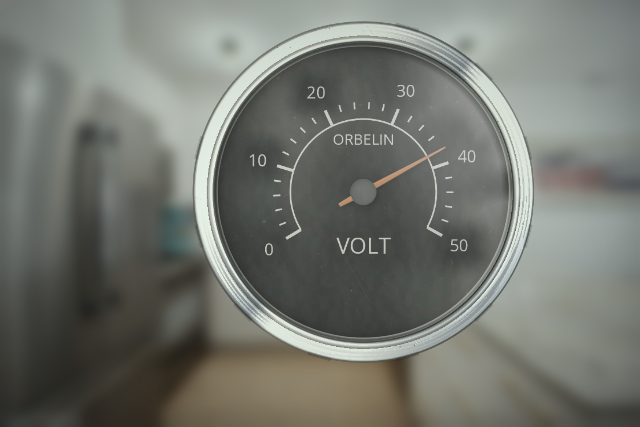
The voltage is 38 V
